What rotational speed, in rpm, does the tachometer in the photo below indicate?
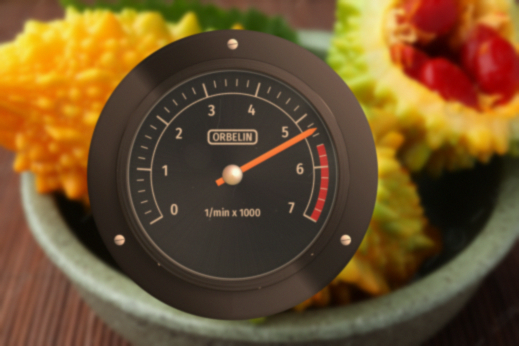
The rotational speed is 5300 rpm
